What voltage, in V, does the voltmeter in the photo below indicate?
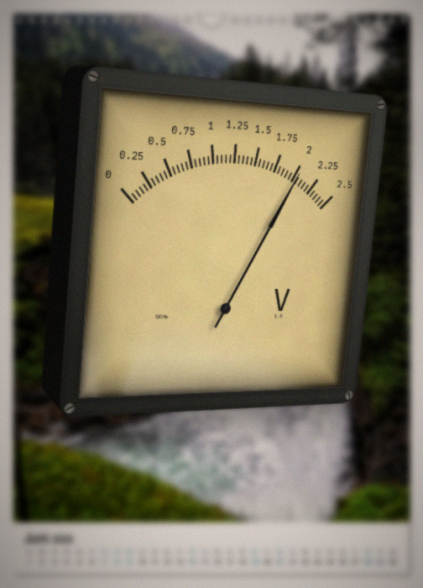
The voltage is 2 V
